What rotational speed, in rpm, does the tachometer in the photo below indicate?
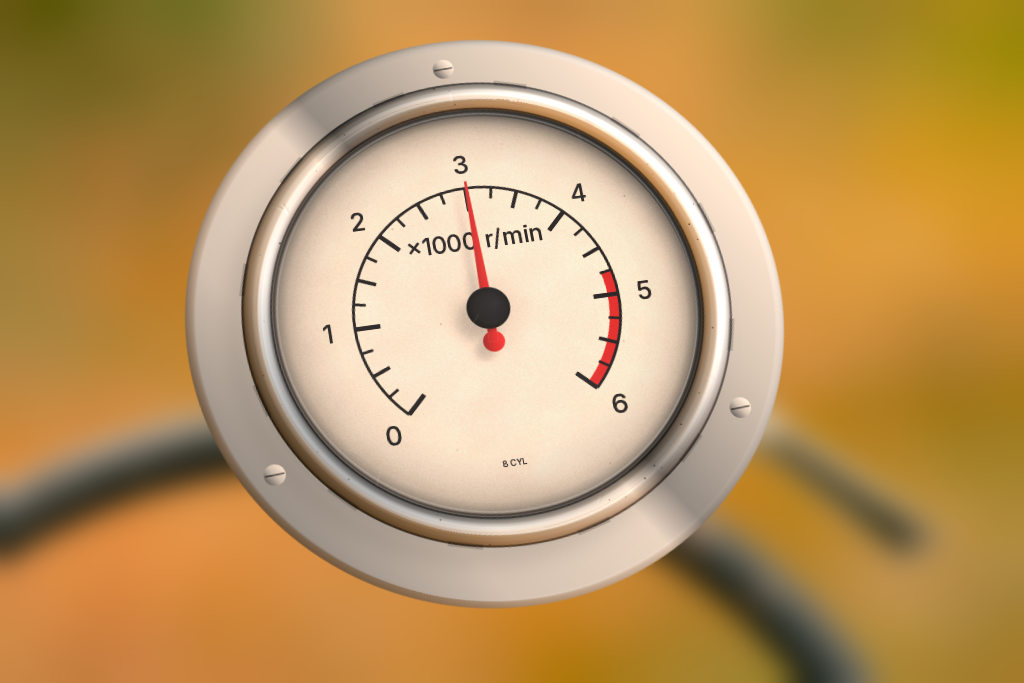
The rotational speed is 3000 rpm
